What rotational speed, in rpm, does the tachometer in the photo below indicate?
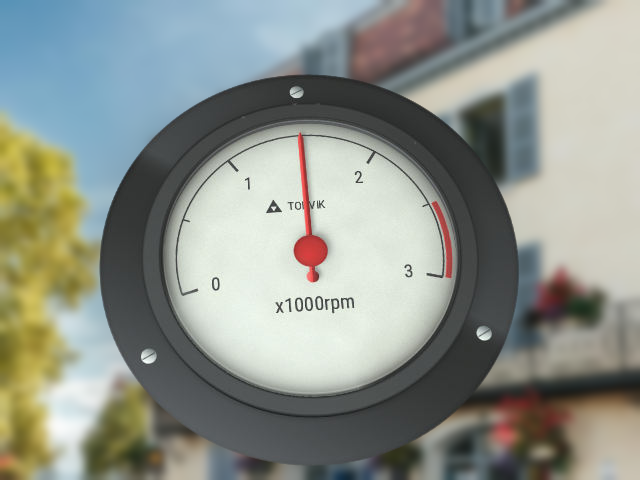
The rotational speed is 1500 rpm
